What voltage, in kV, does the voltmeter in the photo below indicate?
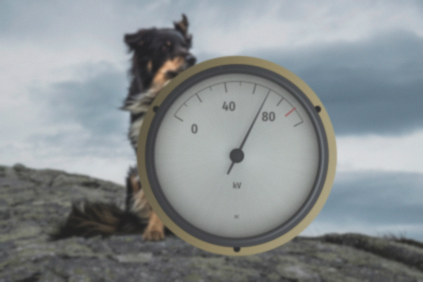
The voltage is 70 kV
